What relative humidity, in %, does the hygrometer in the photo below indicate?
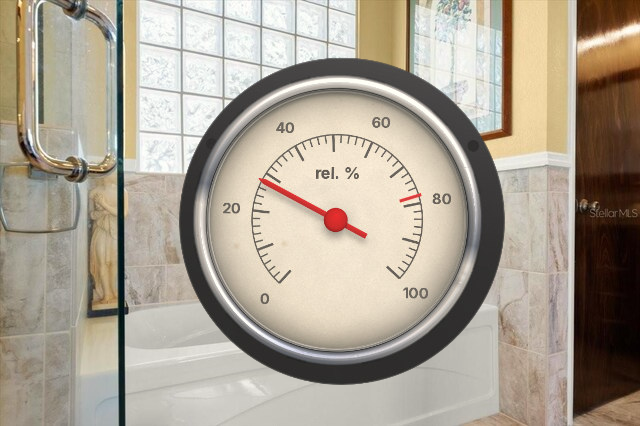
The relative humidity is 28 %
